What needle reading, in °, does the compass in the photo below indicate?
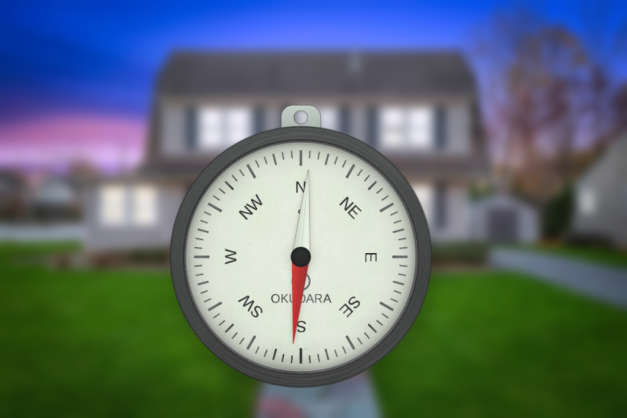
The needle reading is 185 °
